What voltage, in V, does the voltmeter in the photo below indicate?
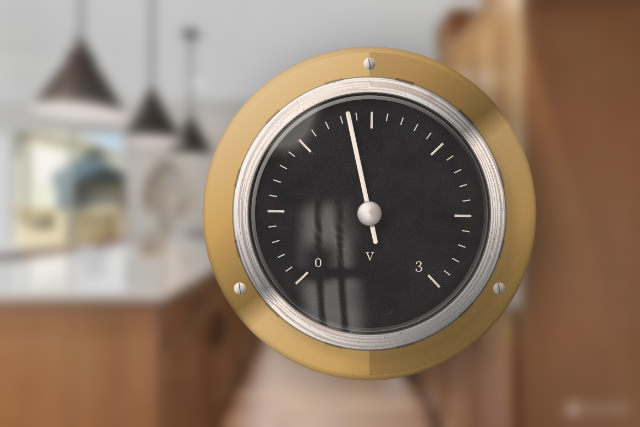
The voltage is 1.35 V
